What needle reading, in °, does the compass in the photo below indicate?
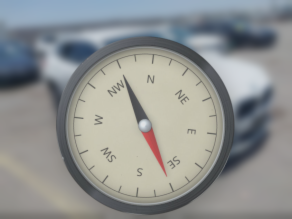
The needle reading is 150 °
